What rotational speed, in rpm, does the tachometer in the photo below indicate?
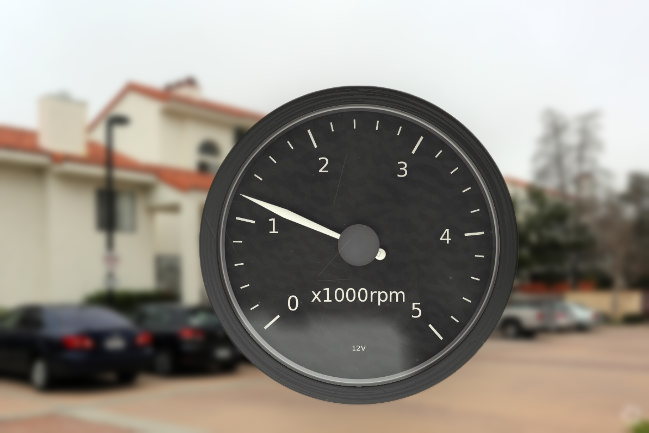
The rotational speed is 1200 rpm
